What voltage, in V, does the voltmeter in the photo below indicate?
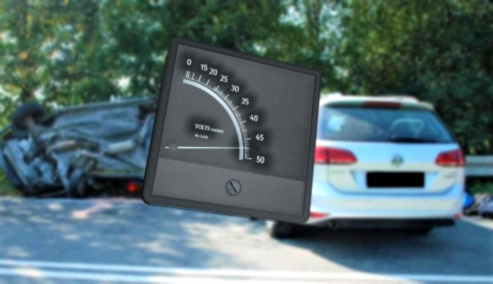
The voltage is 47.5 V
